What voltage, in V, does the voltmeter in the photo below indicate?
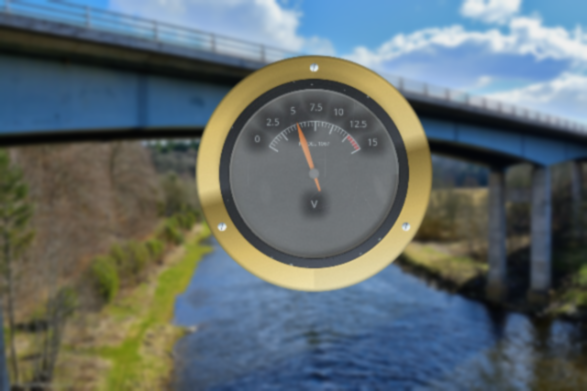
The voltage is 5 V
